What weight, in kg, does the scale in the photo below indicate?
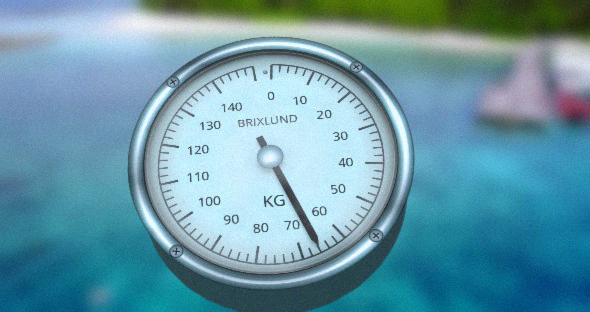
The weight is 66 kg
